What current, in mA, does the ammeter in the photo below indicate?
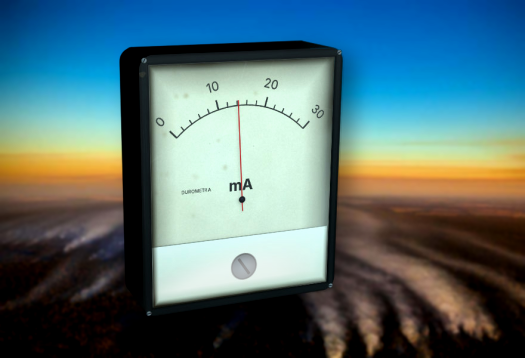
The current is 14 mA
